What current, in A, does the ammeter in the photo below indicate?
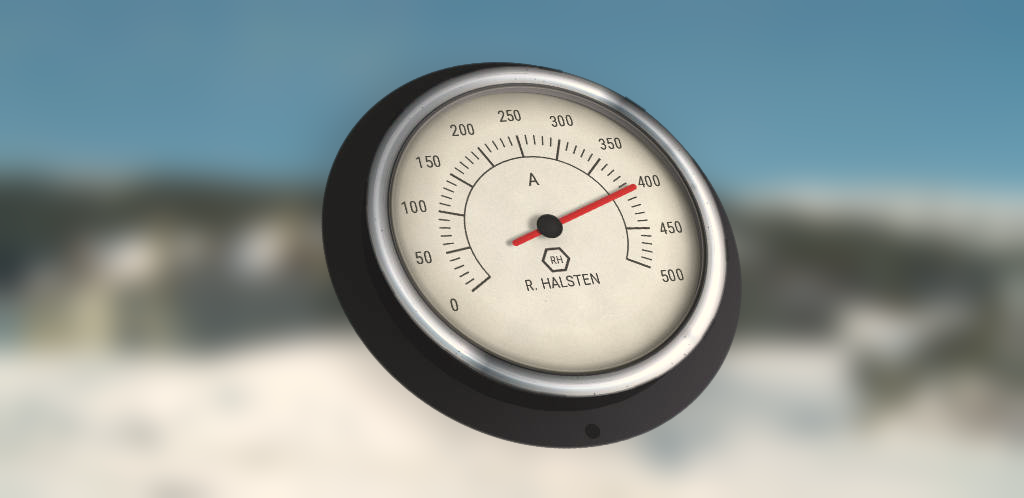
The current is 400 A
